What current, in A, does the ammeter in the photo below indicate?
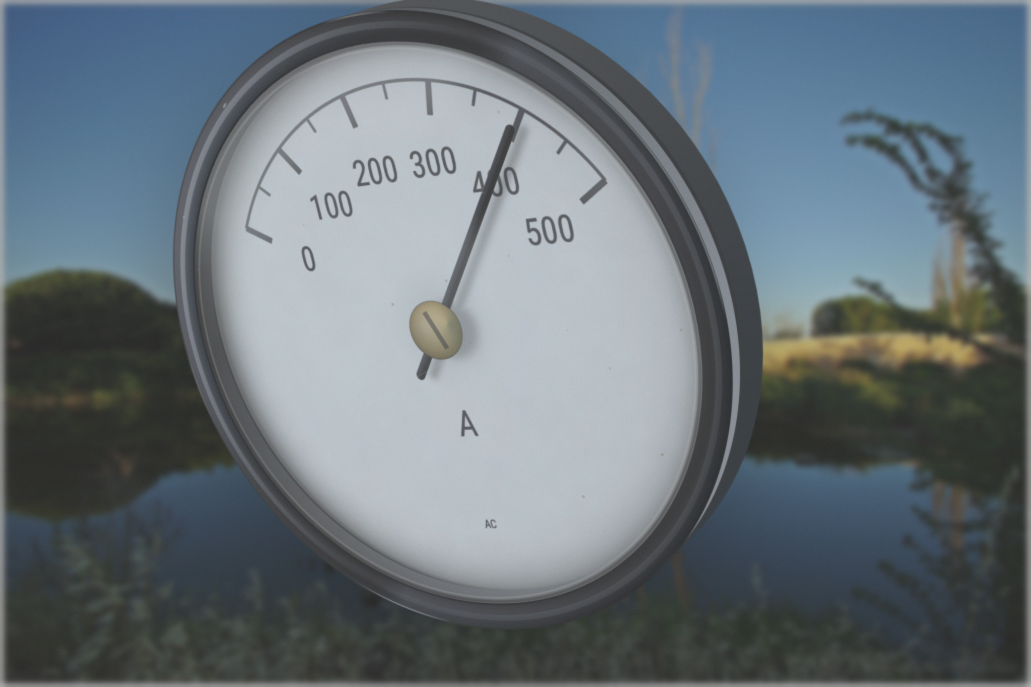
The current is 400 A
